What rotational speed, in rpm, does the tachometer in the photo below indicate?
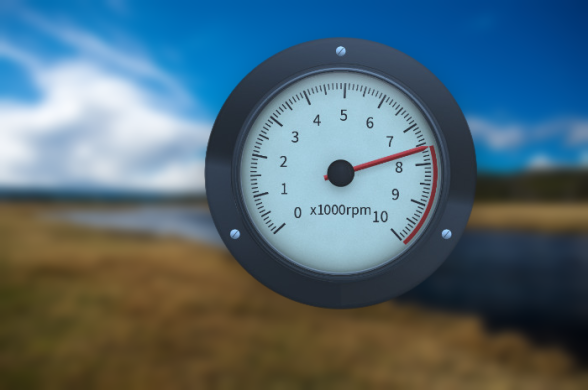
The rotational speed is 7600 rpm
